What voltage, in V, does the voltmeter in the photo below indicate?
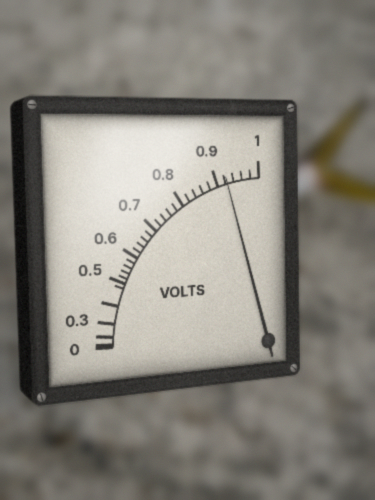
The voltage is 0.92 V
